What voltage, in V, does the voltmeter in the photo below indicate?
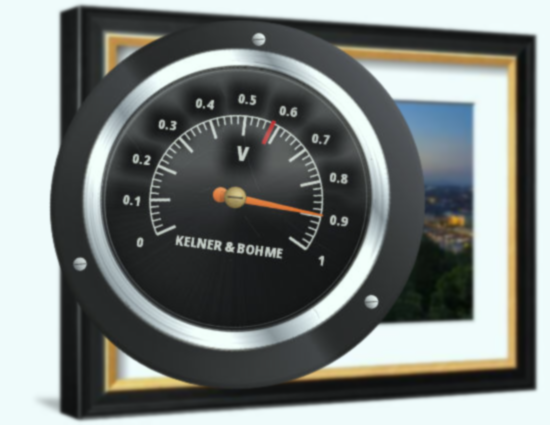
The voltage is 0.9 V
